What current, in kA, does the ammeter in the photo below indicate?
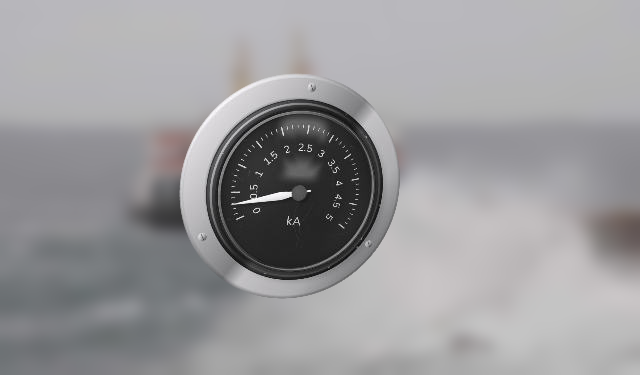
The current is 0.3 kA
